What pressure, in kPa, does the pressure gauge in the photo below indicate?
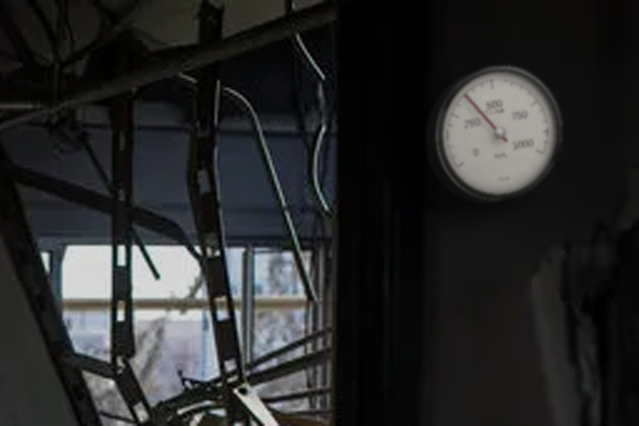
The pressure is 350 kPa
